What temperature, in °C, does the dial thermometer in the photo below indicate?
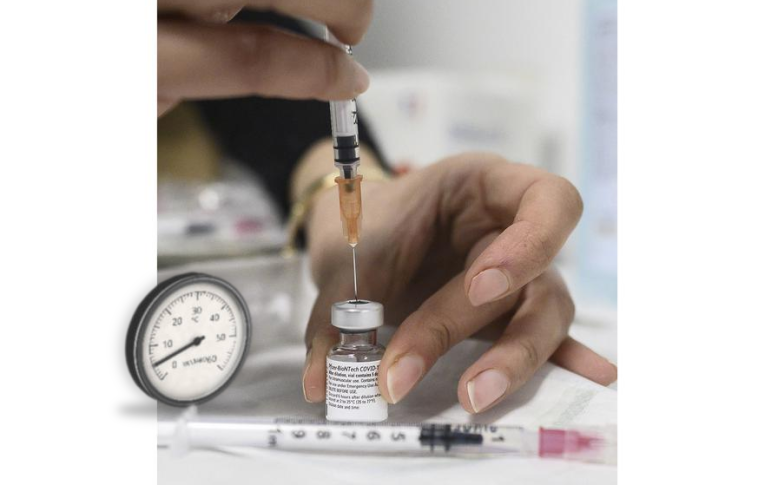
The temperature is 5 °C
